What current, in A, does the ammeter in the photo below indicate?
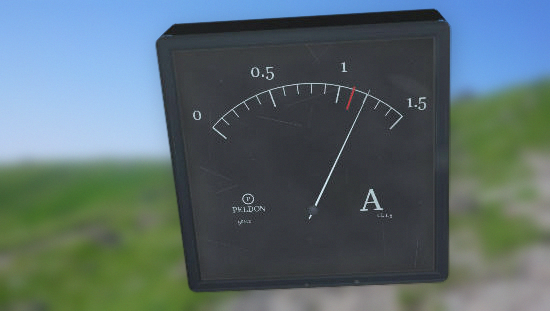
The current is 1.2 A
